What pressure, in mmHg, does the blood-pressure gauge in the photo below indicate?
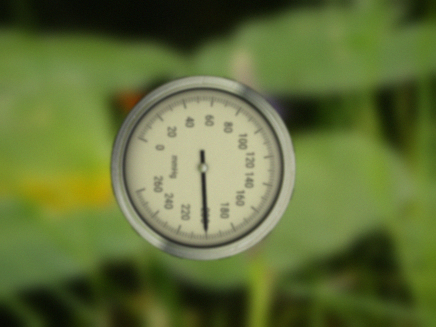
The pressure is 200 mmHg
